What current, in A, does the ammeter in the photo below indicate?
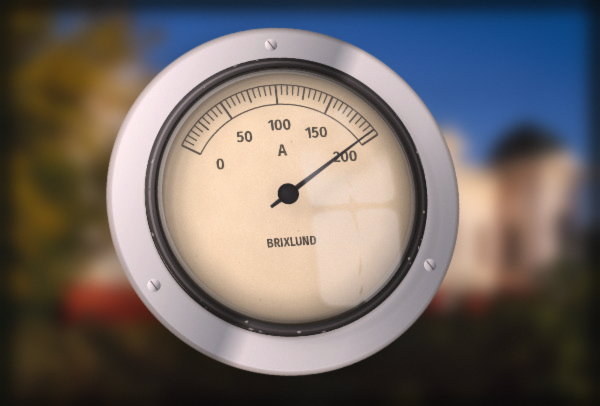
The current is 195 A
